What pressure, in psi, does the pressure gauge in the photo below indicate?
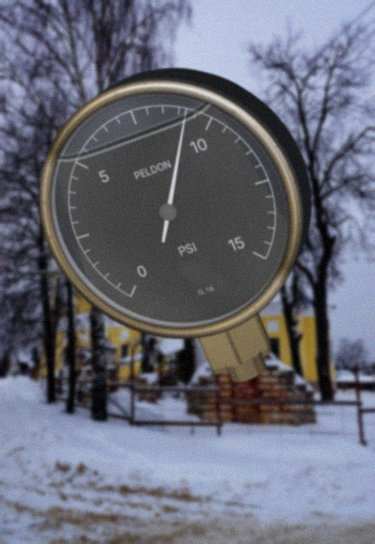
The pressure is 9.25 psi
